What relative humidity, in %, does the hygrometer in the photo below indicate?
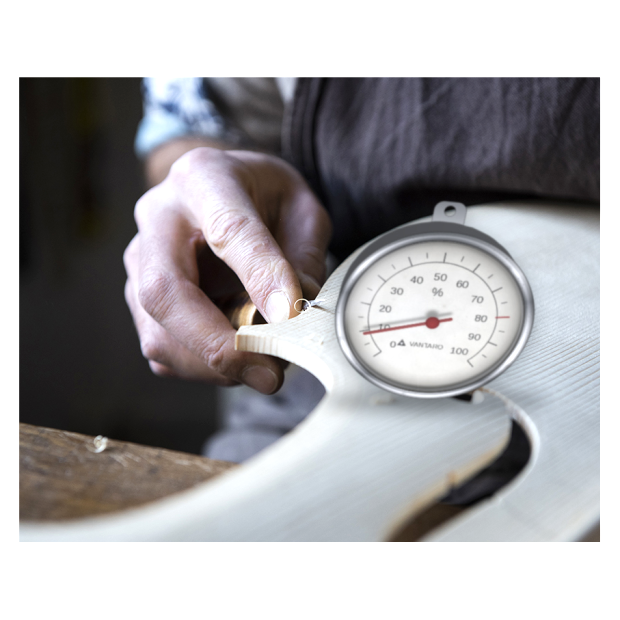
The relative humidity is 10 %
